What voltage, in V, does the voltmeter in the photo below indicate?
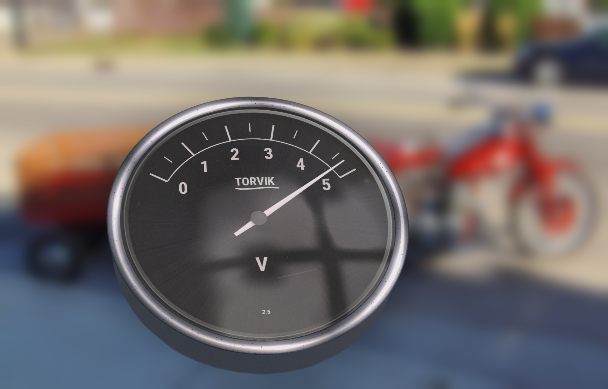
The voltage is 4.75 V
